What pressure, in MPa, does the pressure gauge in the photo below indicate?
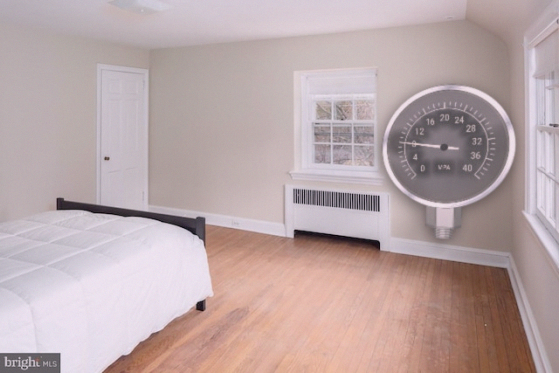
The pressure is 8 MPa
